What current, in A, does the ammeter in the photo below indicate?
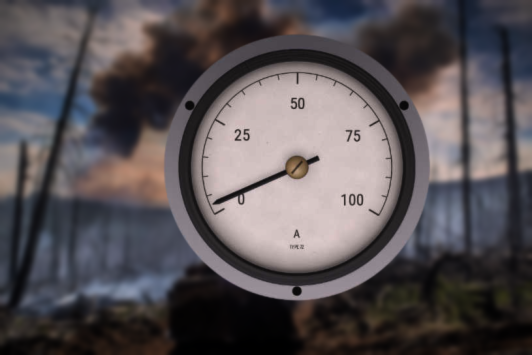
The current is 2.5 A
